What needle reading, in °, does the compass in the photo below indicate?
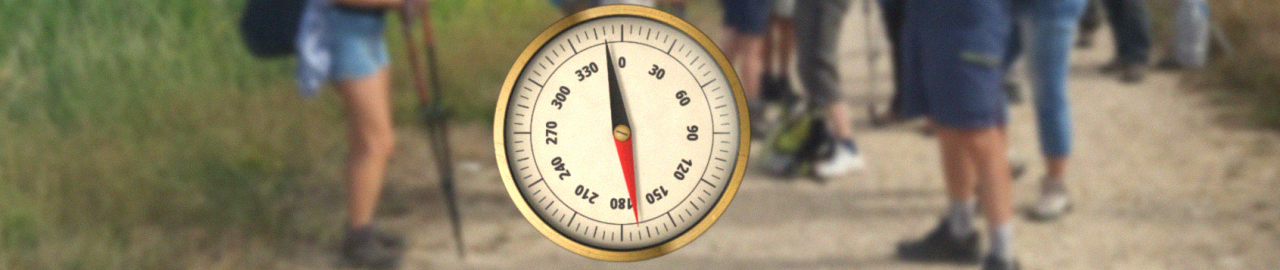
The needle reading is 170 °
